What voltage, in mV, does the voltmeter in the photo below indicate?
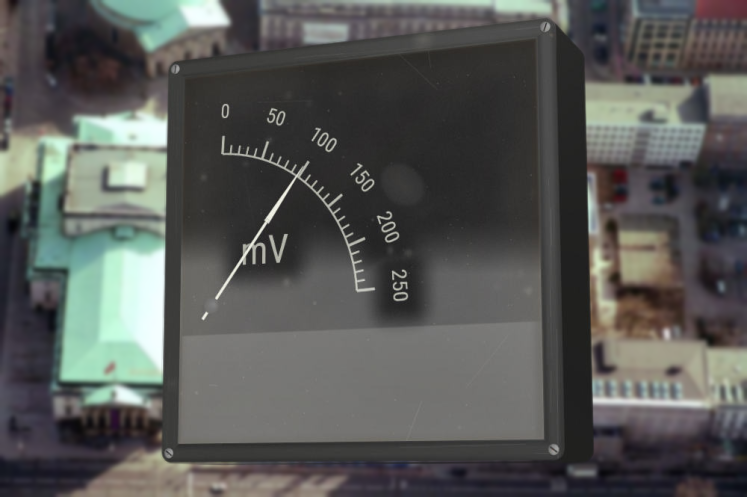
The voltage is 100 mV
